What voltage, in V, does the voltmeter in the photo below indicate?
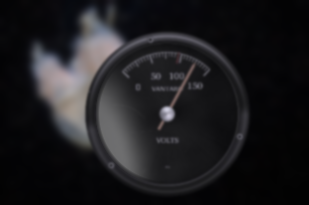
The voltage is 125 V
